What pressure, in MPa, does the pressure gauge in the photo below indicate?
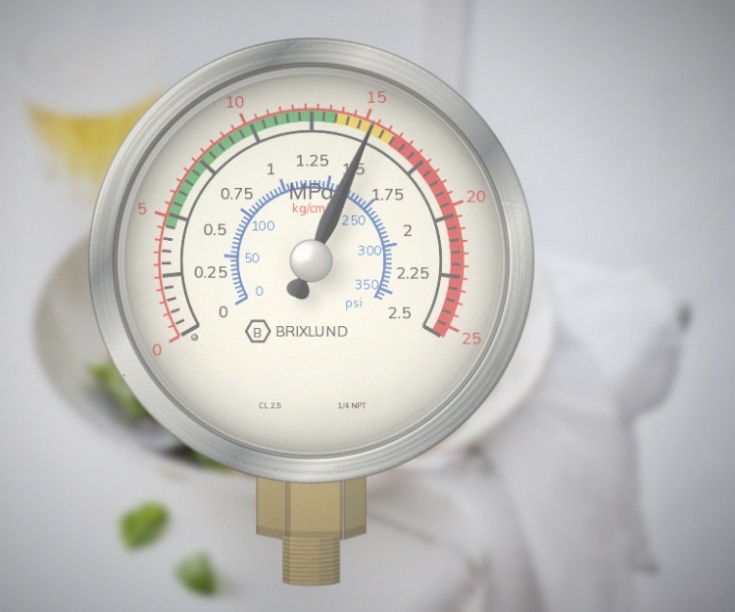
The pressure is 1.5 MPa
